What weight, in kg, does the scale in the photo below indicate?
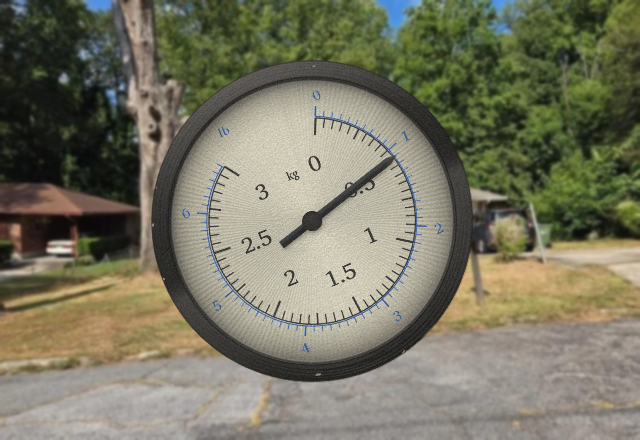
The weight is 0.5 kg
